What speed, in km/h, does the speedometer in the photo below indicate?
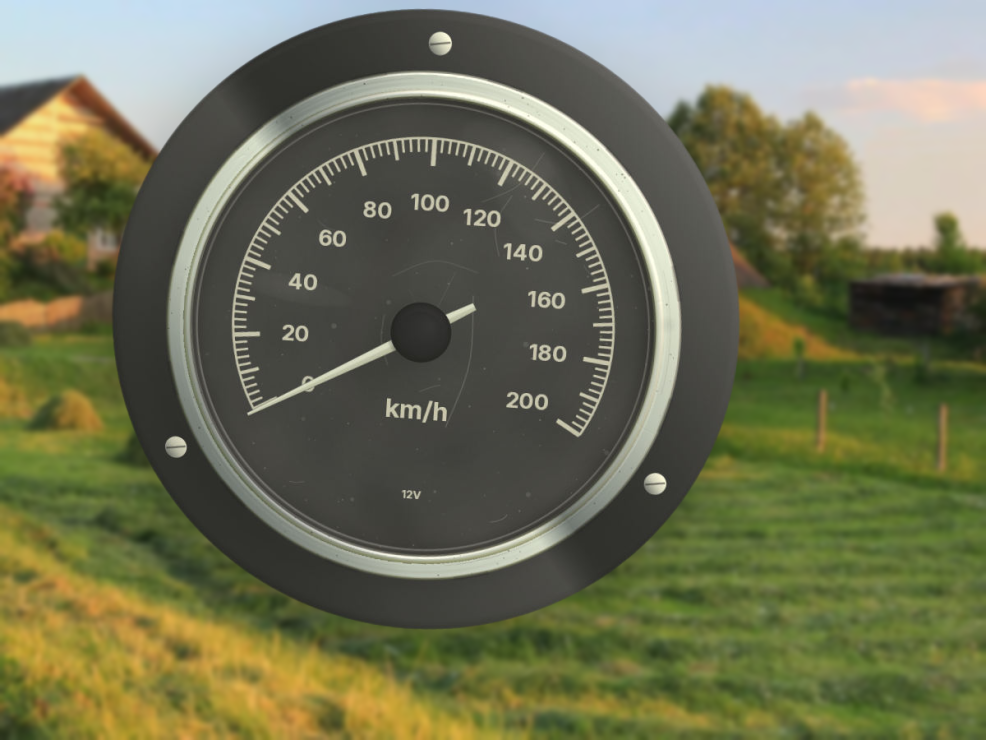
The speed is 0 km/h
